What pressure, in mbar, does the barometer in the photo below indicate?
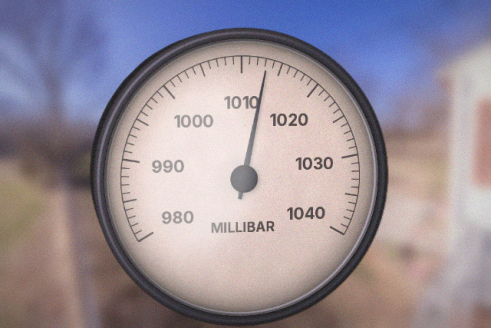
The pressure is 1013 mbar
